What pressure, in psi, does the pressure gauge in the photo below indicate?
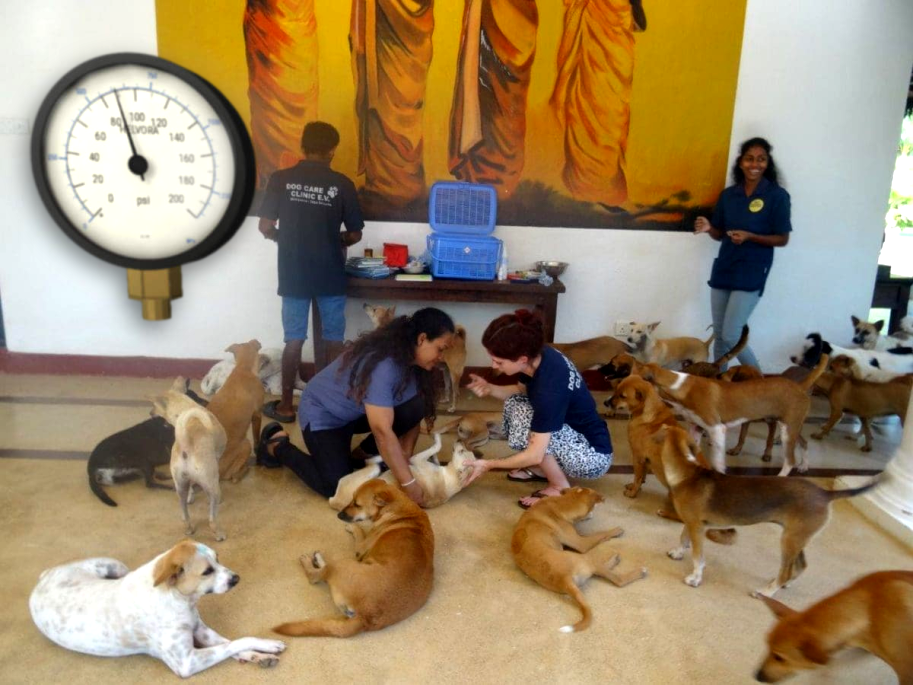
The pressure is 90 psi
